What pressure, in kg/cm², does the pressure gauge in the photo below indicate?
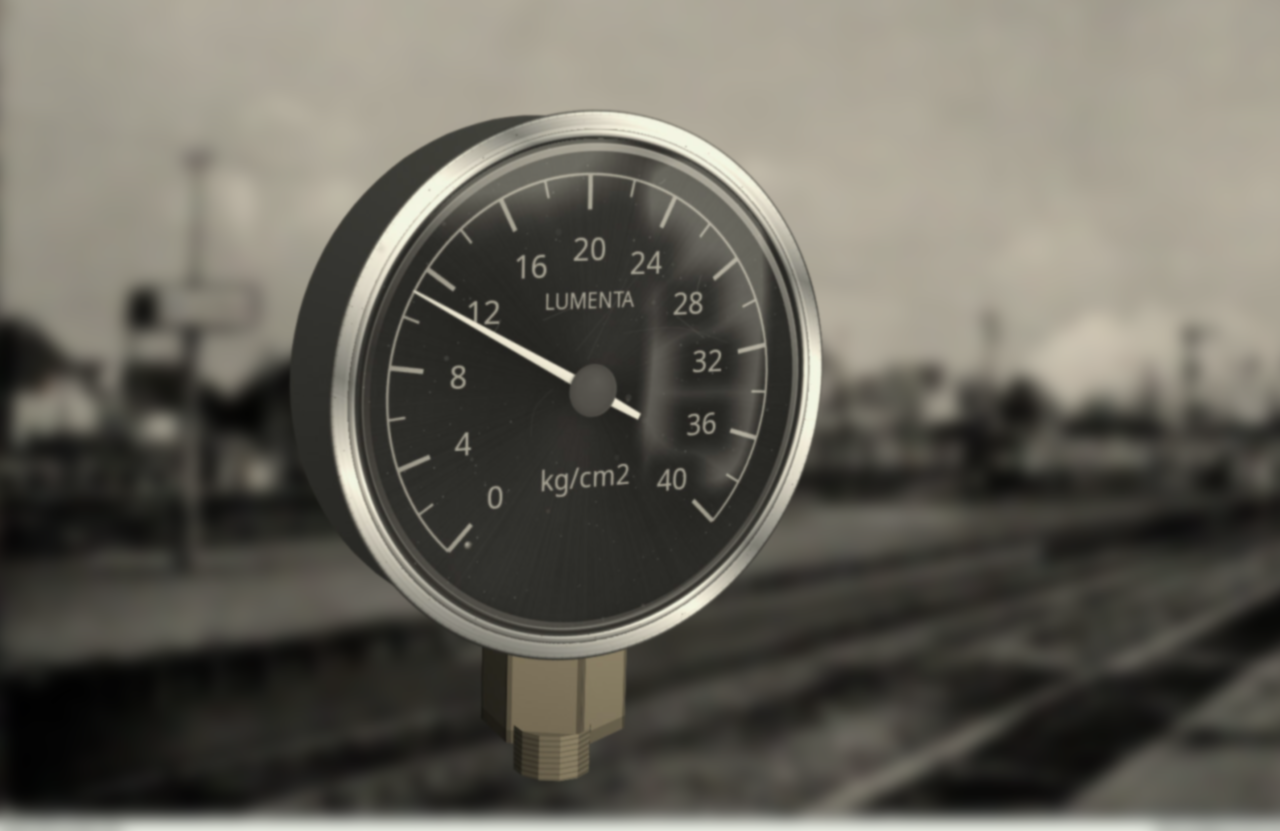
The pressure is 11 kg/cm²
